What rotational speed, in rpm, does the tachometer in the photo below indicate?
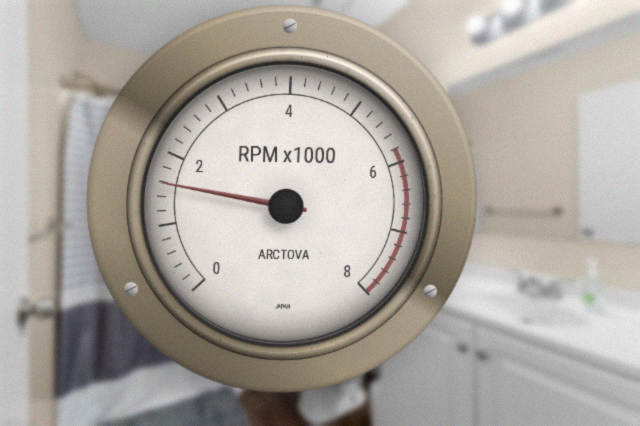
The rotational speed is 1600 rpm
